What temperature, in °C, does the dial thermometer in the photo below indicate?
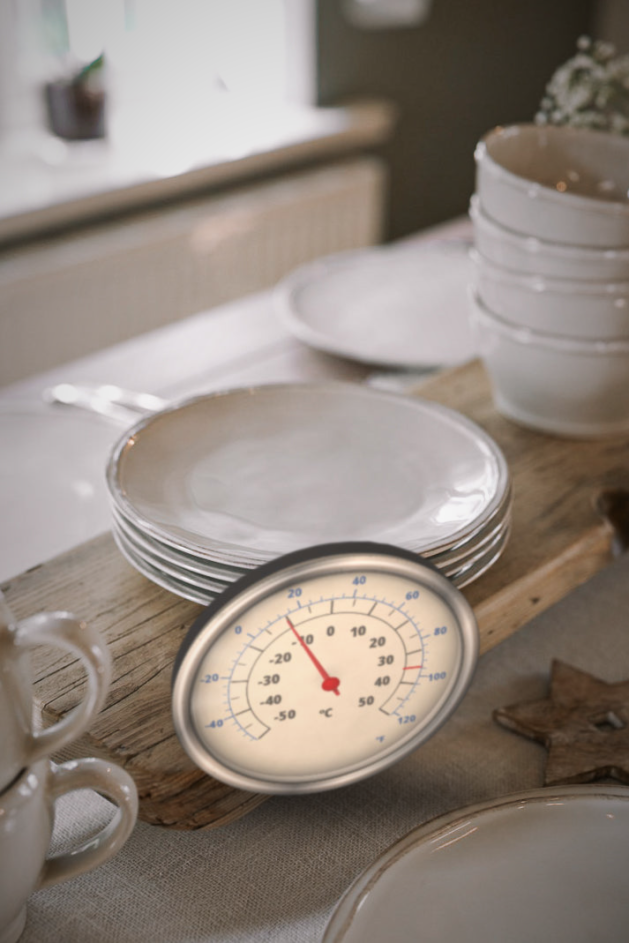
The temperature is -10 °C
